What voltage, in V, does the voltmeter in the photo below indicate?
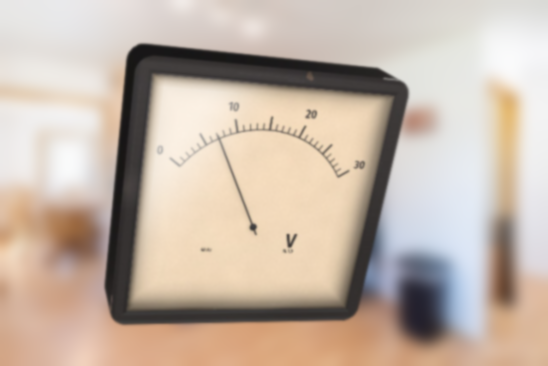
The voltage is 7 V
